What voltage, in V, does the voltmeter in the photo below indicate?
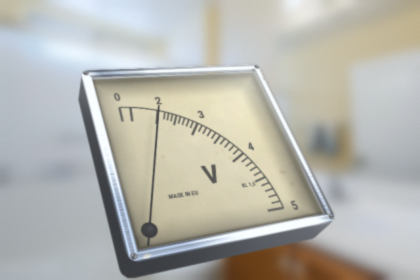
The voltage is 2 V
